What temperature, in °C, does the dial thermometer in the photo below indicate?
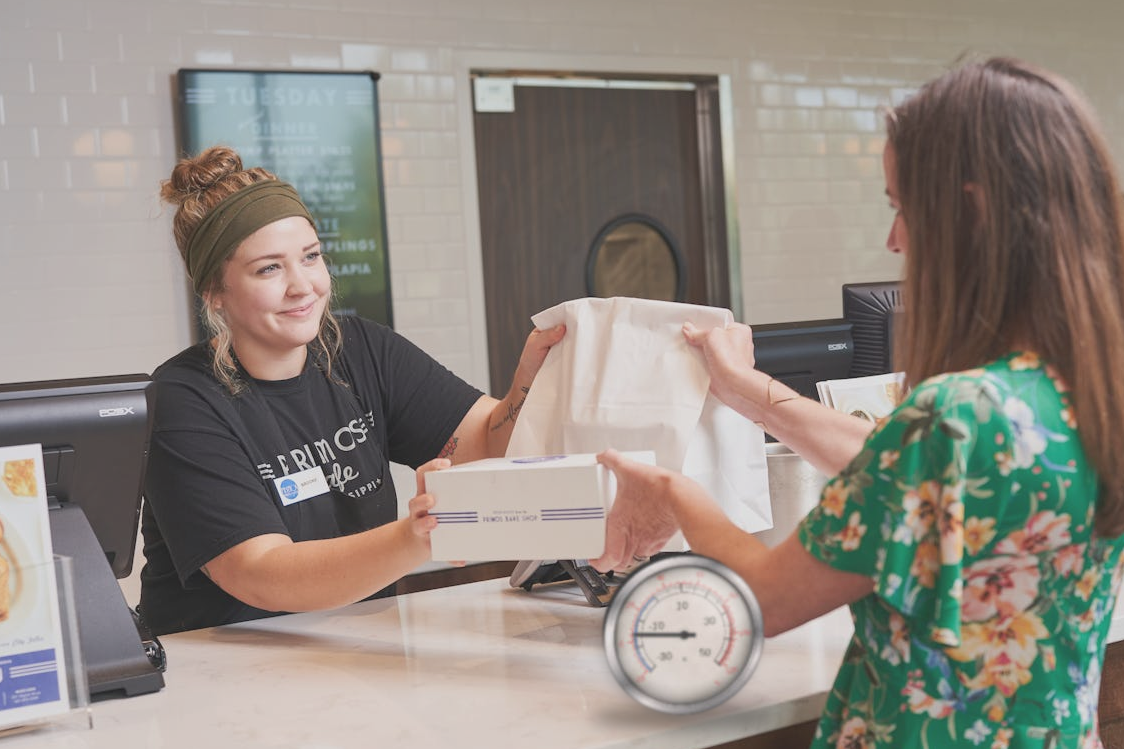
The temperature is -15 °C
